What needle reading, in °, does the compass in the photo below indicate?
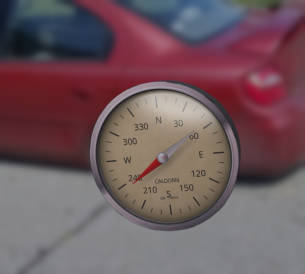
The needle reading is 235 °
